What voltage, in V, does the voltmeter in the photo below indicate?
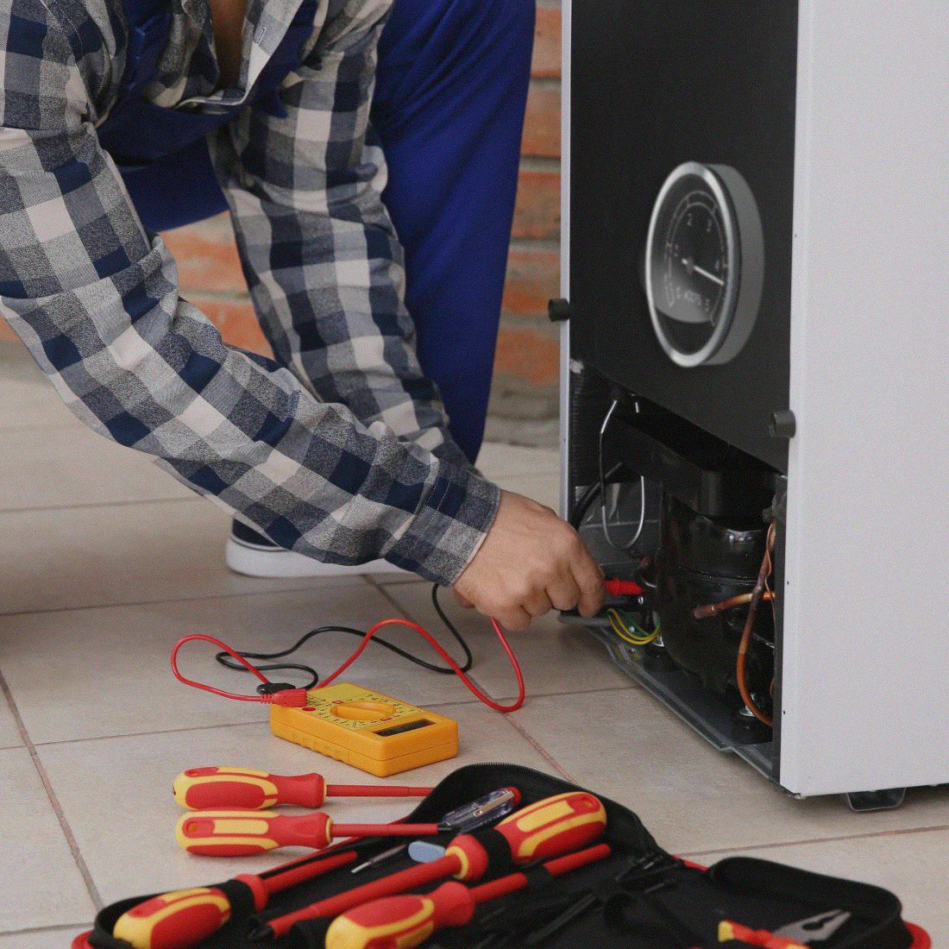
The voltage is 4.25 V
